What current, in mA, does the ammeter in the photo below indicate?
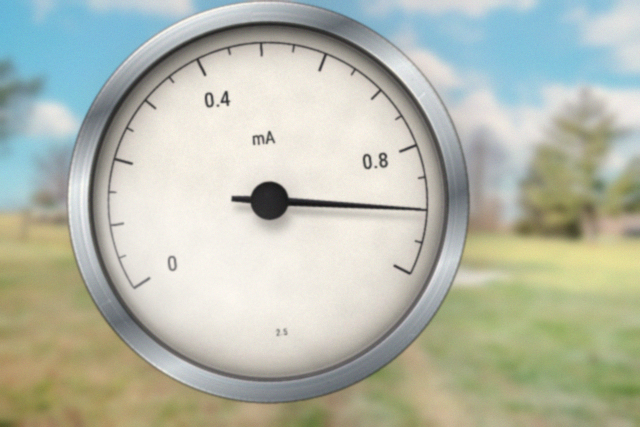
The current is 0.9 mA
